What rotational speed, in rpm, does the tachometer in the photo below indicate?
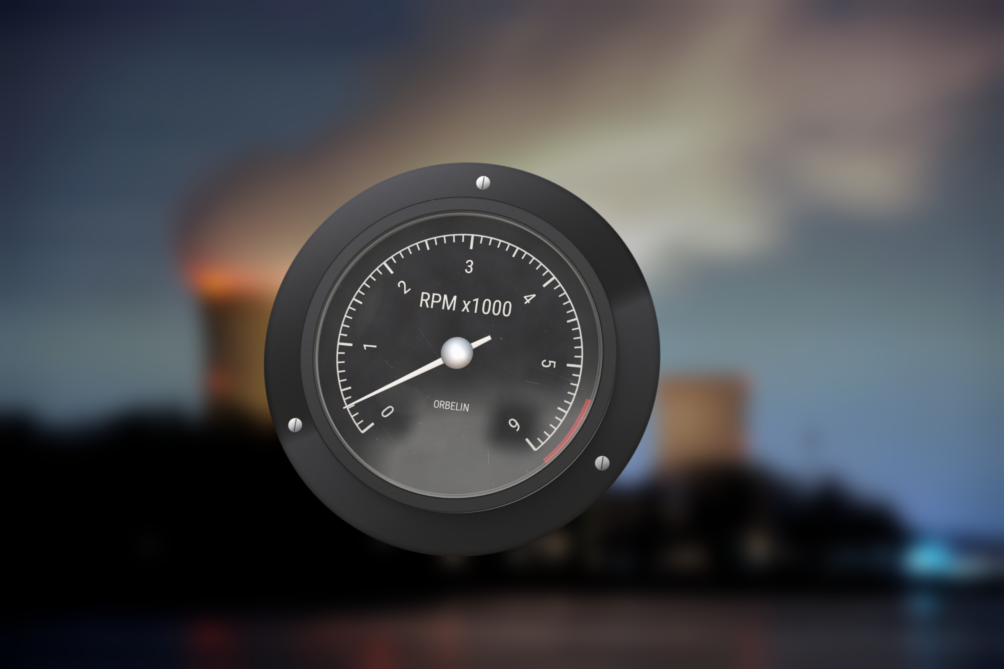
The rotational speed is 300 rpm
